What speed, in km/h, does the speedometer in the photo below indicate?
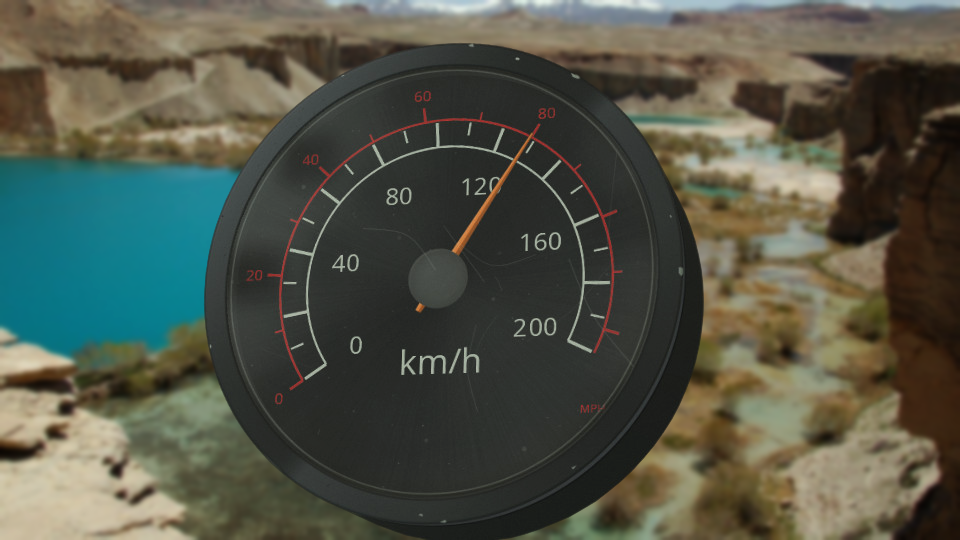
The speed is 130 km/h
